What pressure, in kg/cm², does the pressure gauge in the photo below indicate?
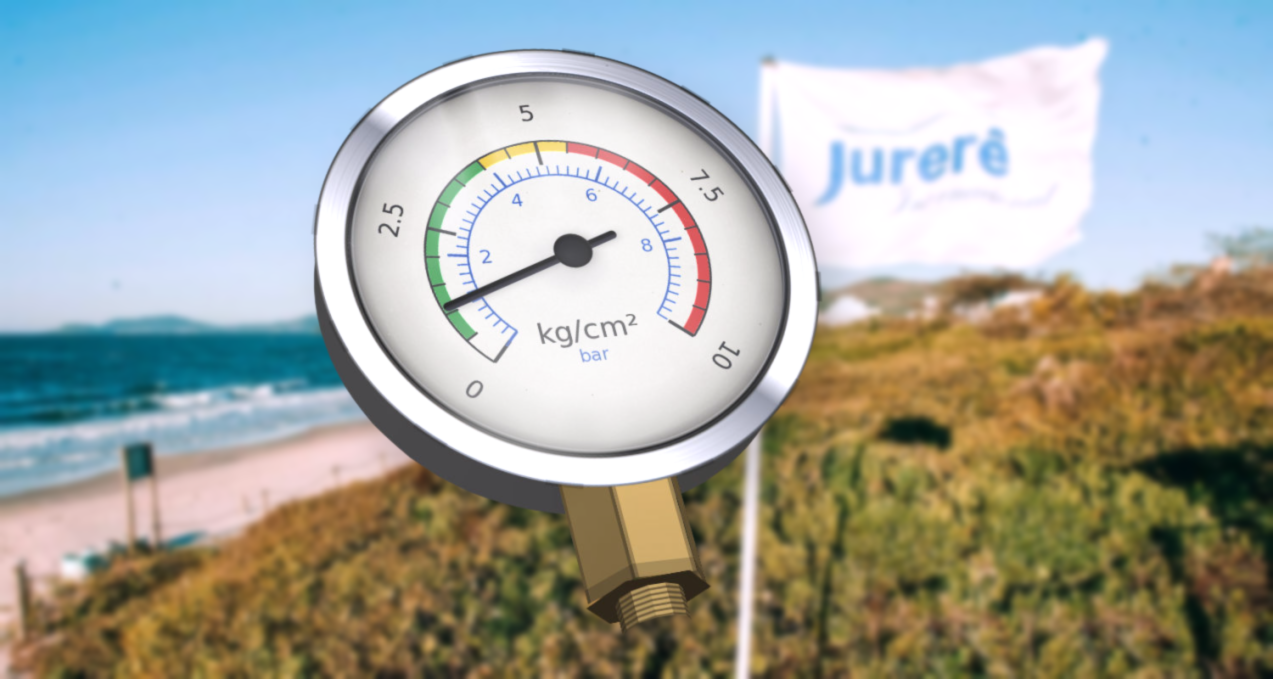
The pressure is 1 kg/cm²
